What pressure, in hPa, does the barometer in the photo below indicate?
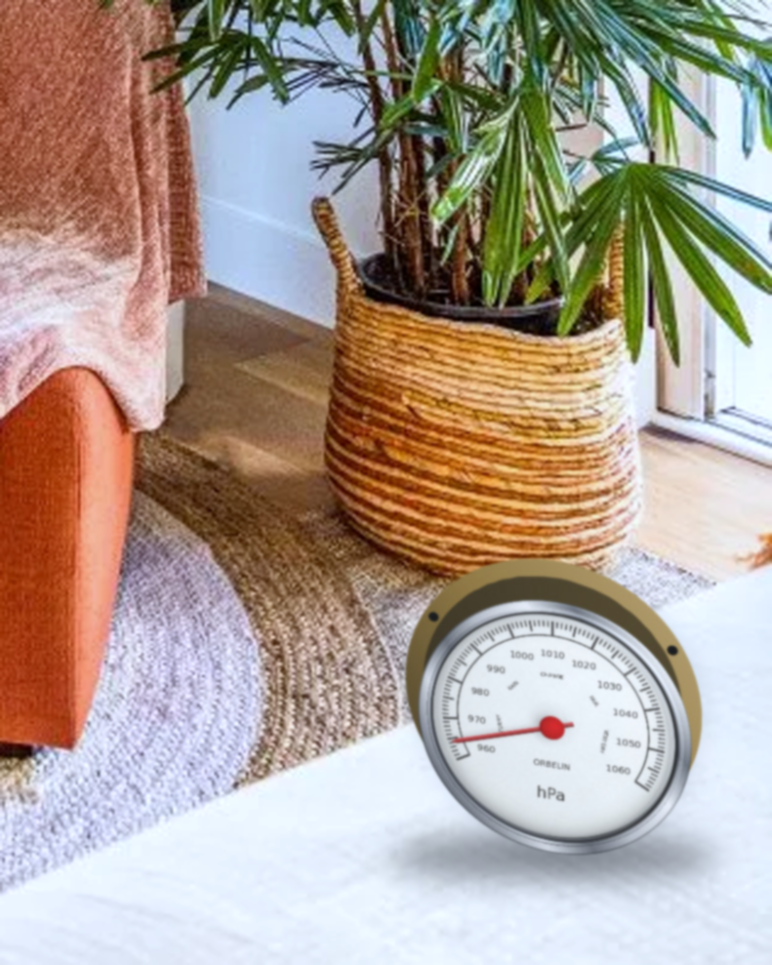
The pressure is 965 hPa
